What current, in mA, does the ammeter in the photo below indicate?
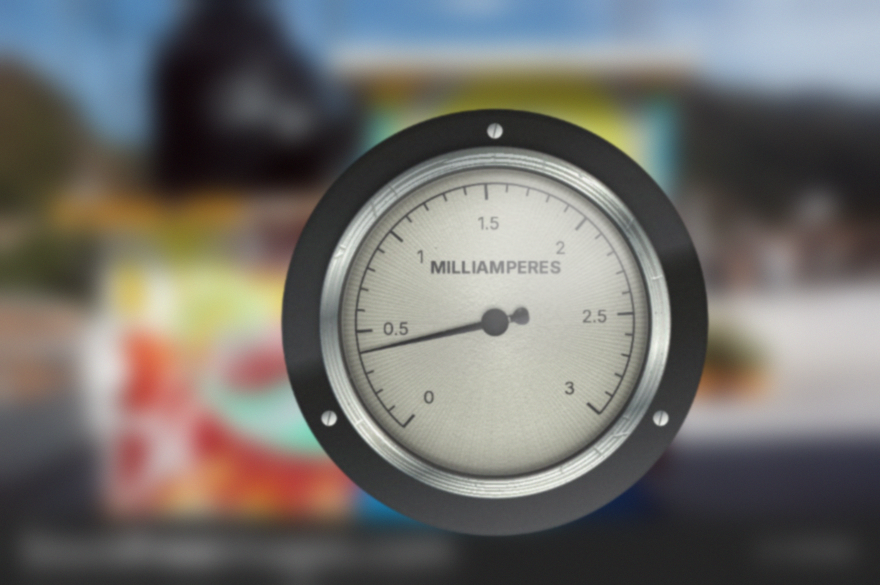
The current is 0.4 mA
